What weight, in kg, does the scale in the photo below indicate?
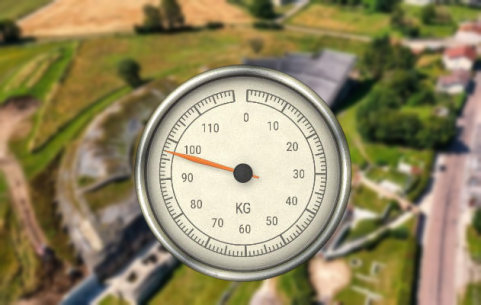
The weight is 97 kg
